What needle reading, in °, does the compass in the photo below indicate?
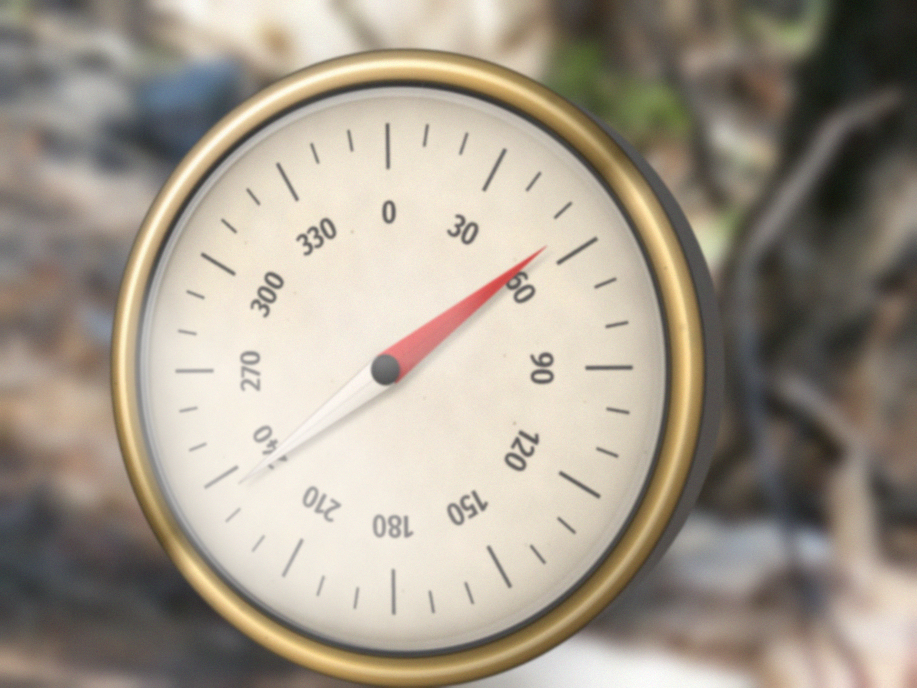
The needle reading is 55 °
